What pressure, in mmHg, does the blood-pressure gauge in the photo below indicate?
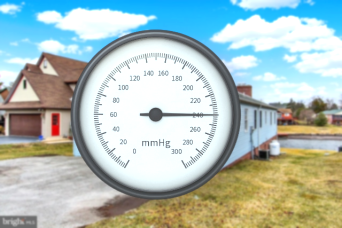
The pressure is 240 mmHg
